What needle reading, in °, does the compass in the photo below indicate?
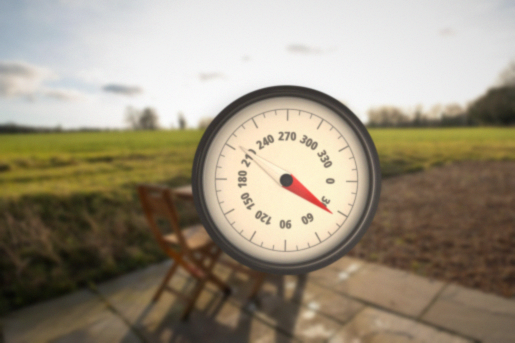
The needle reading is 35 °
